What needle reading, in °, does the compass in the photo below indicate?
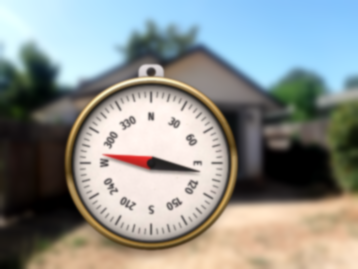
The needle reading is 280 °
